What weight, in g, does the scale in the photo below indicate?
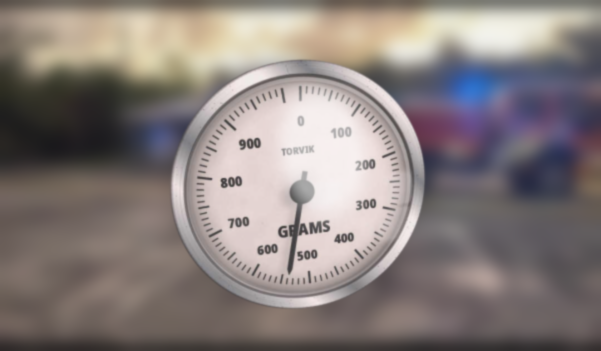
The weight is 540 g
